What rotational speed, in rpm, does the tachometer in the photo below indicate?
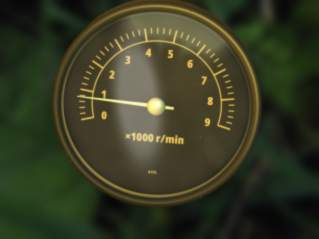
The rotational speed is 800 rpm
